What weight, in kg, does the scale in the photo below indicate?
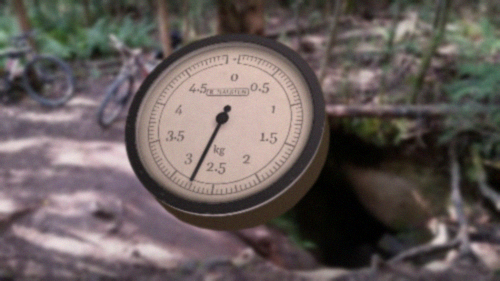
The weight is 2.75 kg
